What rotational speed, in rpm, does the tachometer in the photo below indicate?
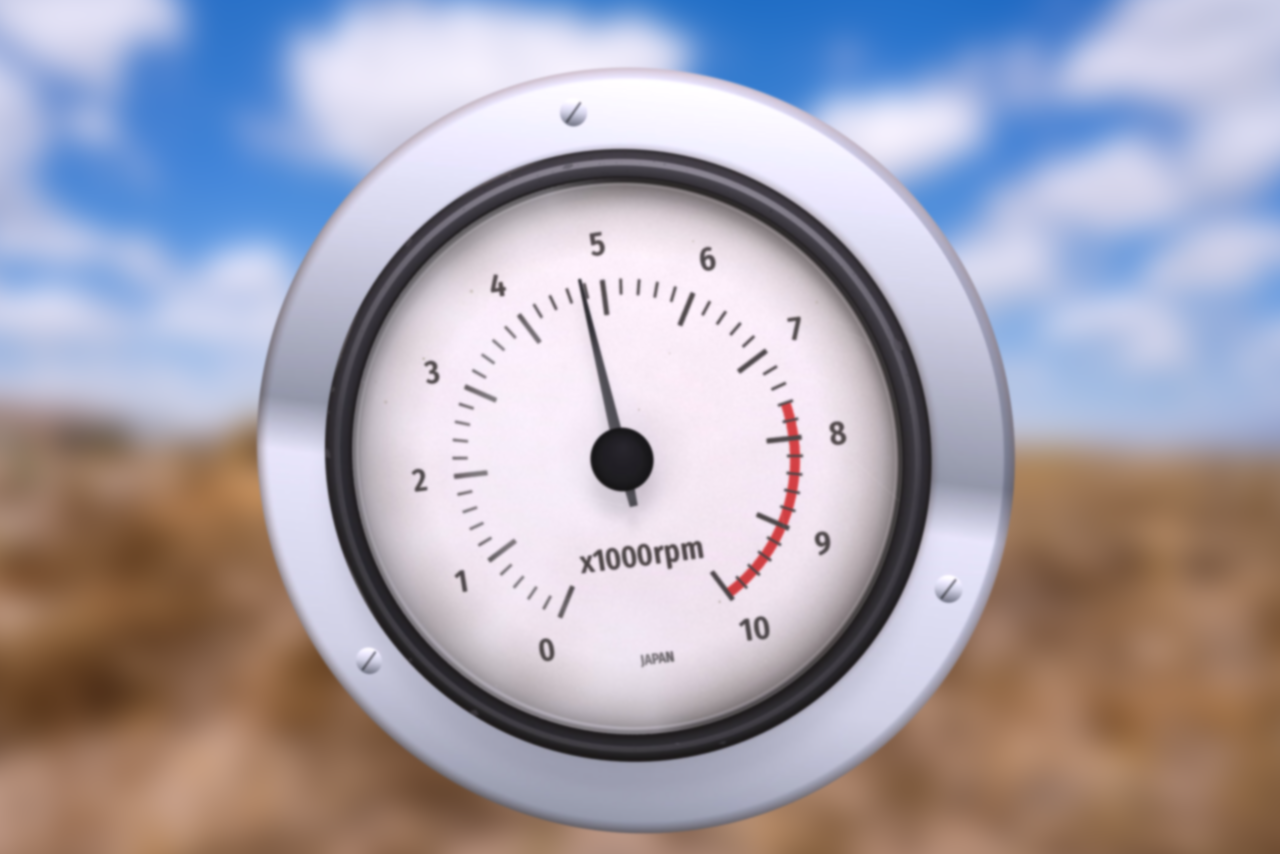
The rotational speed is 4800 rpm
